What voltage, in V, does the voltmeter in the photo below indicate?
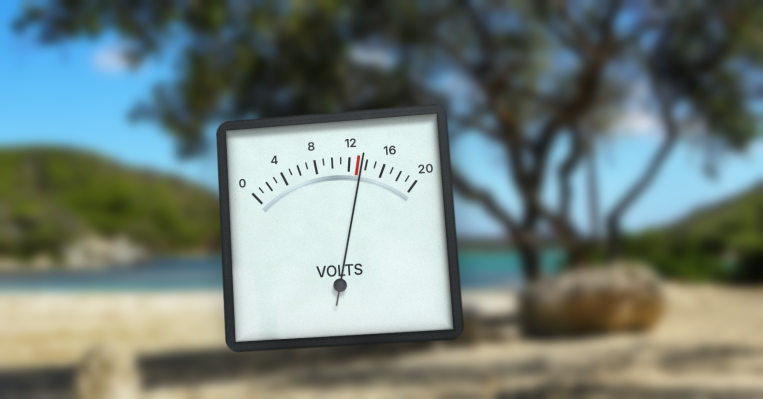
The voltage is 13.5 V
